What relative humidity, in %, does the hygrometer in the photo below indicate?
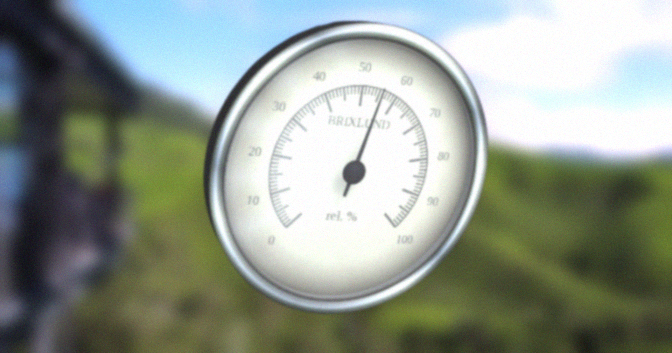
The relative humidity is 55 %
